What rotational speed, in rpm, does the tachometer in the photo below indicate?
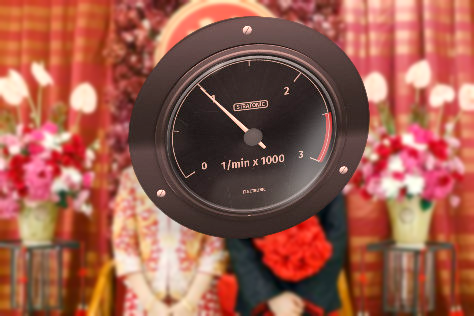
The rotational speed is 1000 rpm
